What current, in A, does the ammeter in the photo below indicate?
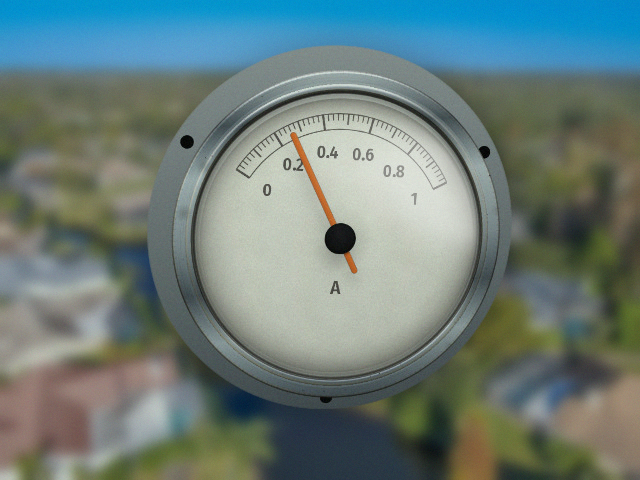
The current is 0.26 A
